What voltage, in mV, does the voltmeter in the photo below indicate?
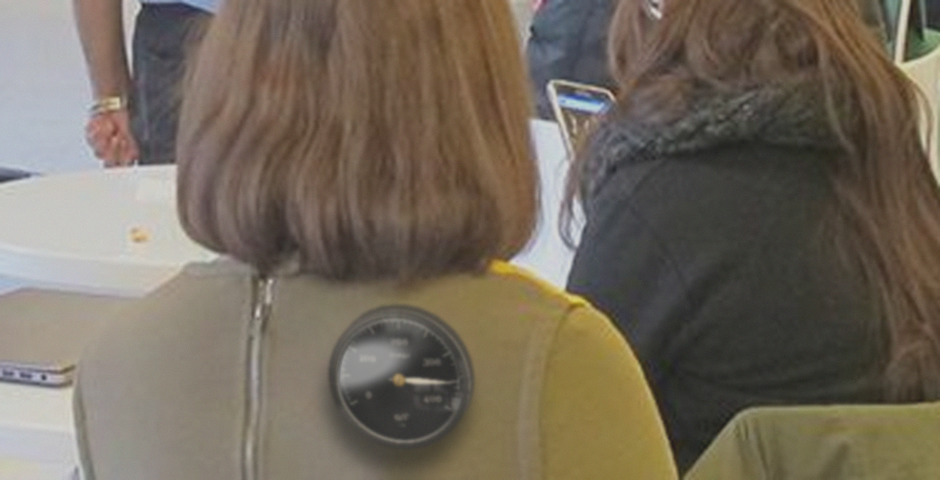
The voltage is 350 mV
